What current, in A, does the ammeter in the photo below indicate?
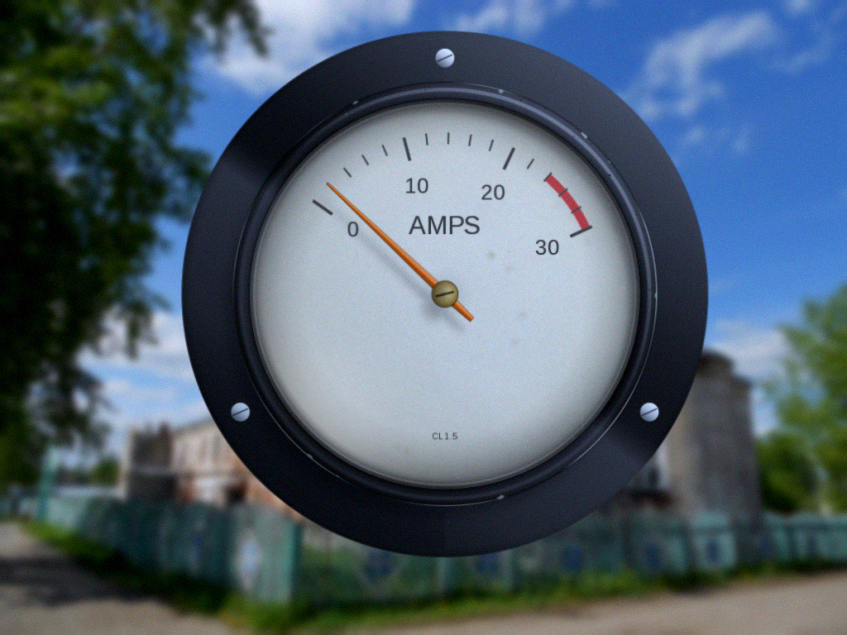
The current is 2 A
